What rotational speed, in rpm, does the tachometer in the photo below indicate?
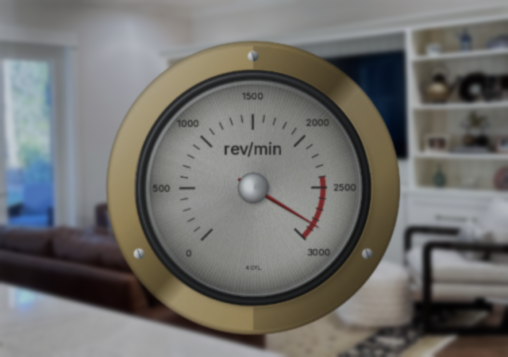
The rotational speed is 2850 rpm
